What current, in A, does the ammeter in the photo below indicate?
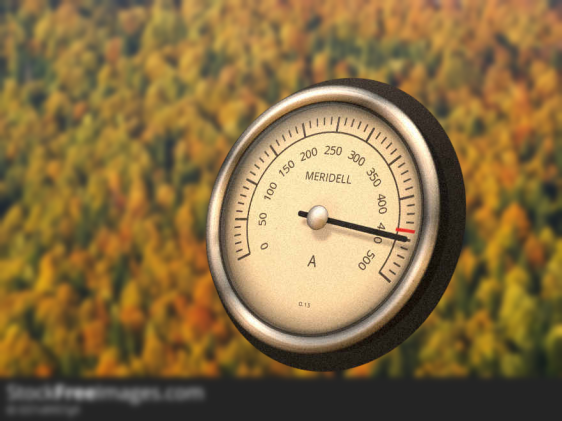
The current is 450 A
